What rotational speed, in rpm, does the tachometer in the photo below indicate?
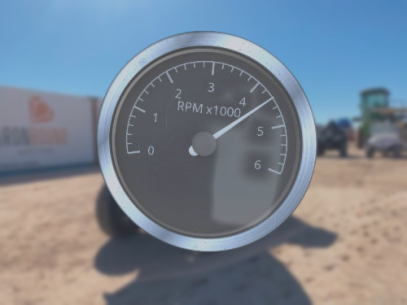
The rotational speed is 4400 rpm
